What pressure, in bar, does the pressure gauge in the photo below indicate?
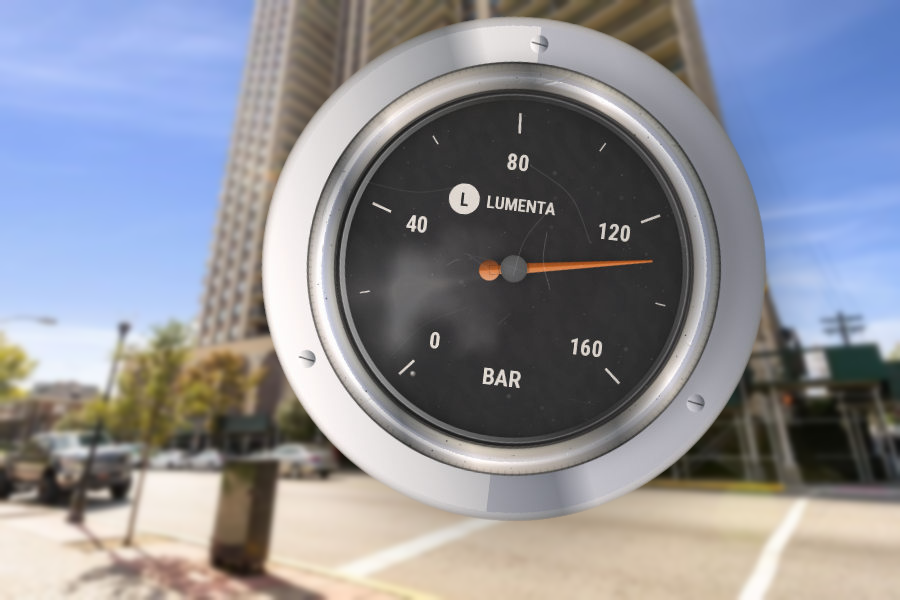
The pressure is 130 bar
